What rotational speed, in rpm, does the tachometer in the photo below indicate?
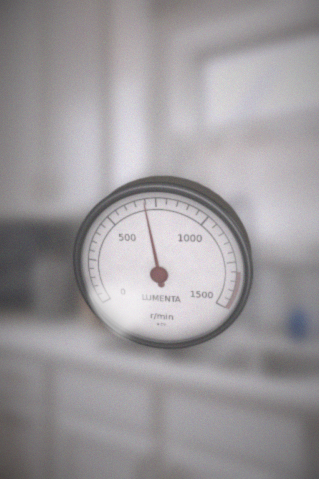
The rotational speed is 700 rpm
